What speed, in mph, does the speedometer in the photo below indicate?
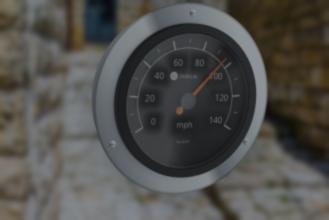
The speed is 95 mph
